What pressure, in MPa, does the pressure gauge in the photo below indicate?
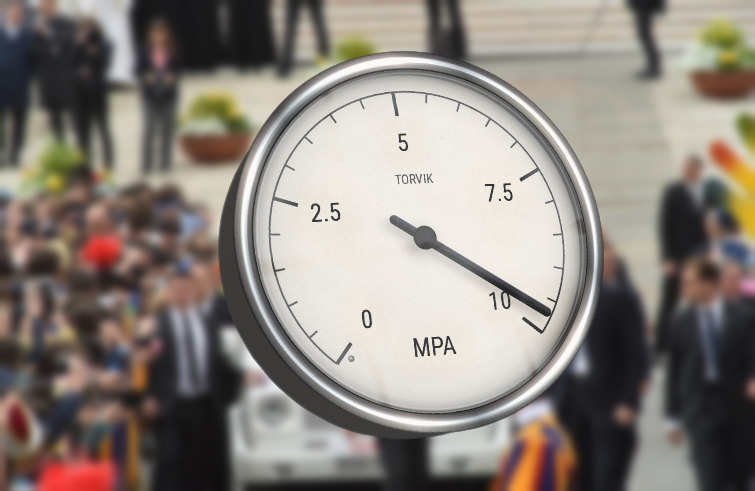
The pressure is 9.75 MPa
